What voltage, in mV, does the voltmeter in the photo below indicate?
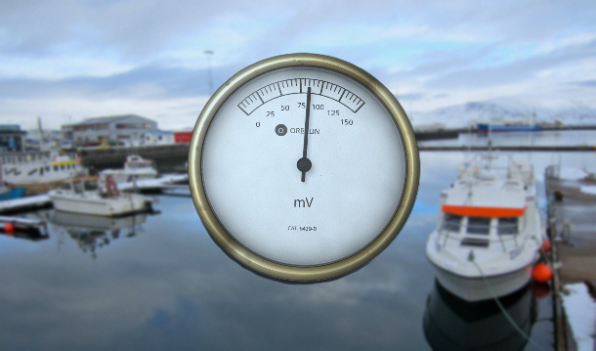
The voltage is 85 mV
